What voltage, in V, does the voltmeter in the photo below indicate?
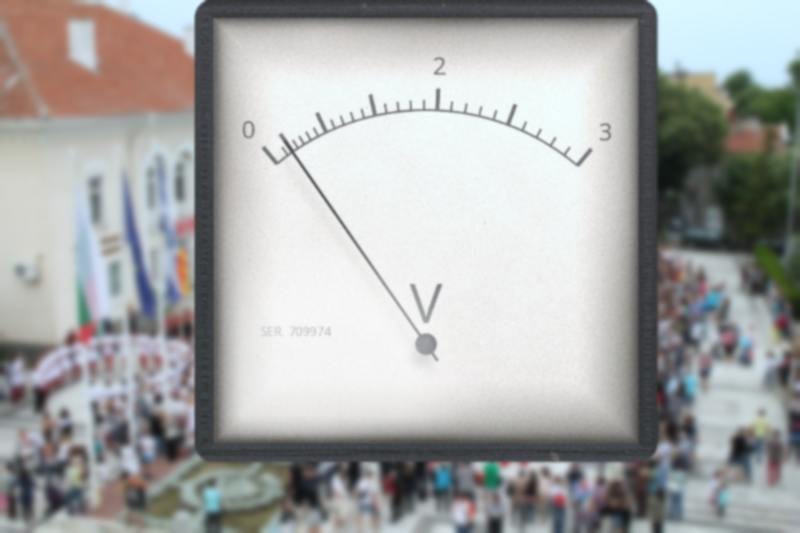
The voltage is 0.5 V
